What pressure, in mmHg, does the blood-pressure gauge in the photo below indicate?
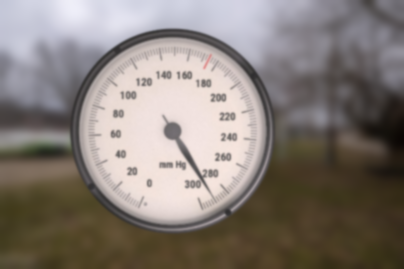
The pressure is 290 mmHg
